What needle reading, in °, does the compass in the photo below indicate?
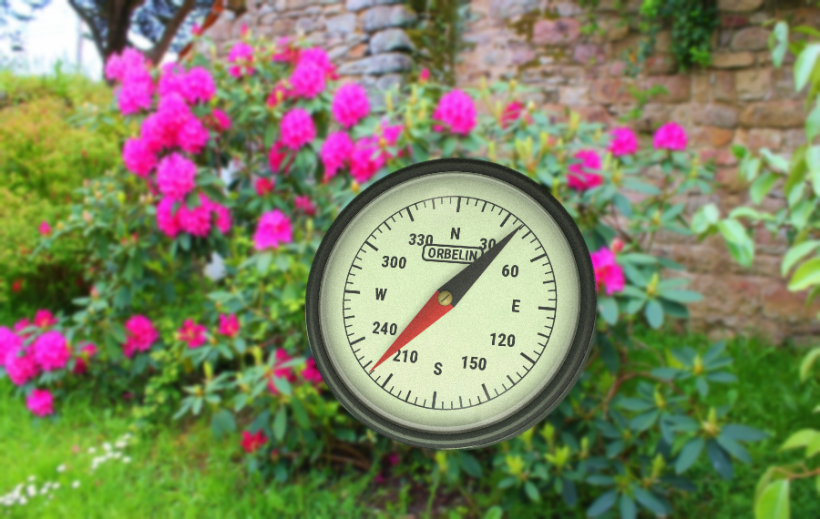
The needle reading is 220 °
